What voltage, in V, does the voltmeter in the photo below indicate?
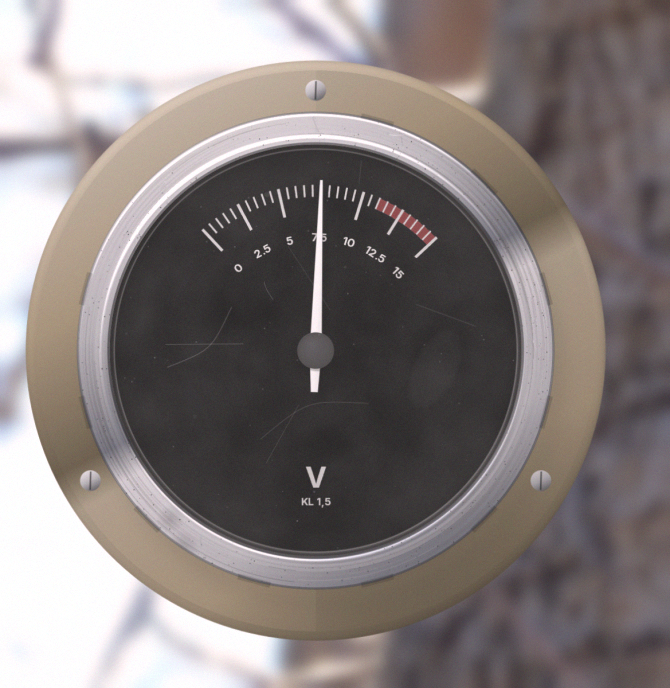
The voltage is 7.5 V
